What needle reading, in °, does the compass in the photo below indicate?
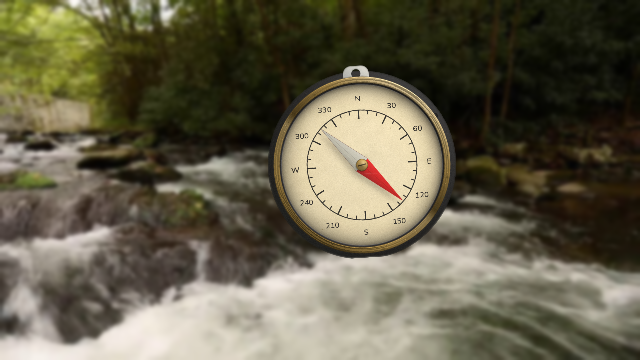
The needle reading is 135 °
